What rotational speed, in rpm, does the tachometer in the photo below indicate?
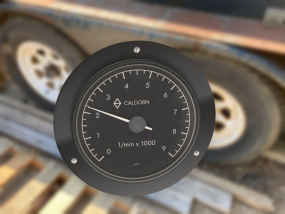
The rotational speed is 2250 rpm
